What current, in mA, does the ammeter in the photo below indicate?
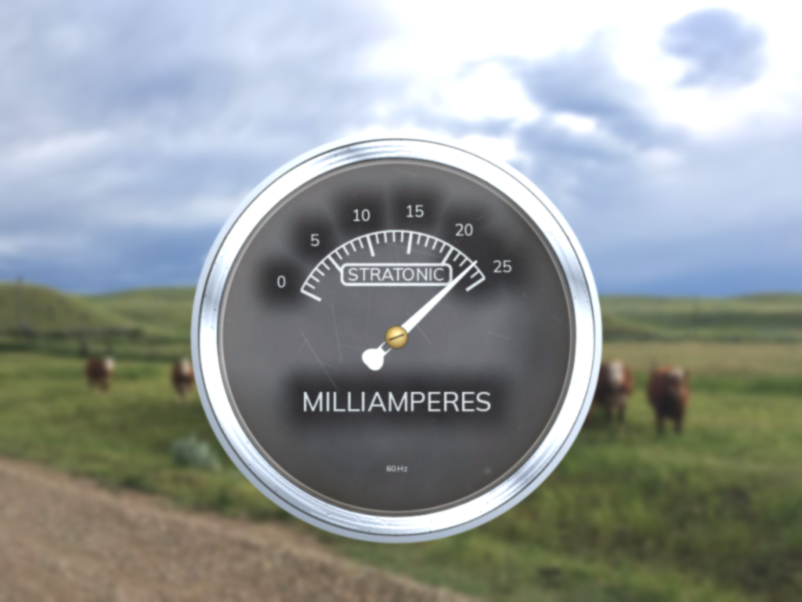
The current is 23 mA
